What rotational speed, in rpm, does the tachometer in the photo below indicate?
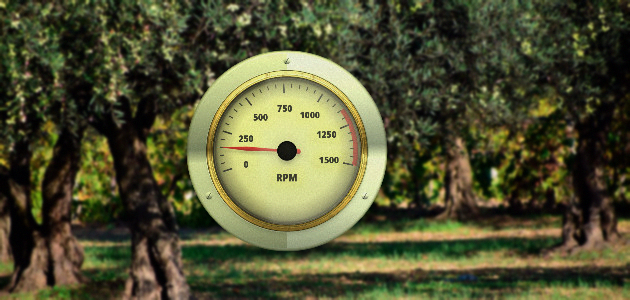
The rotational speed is 150 rpm
